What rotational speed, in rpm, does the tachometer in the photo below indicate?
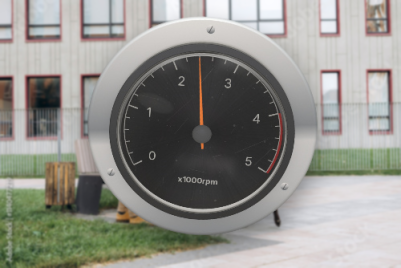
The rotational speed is 2400 rpm
